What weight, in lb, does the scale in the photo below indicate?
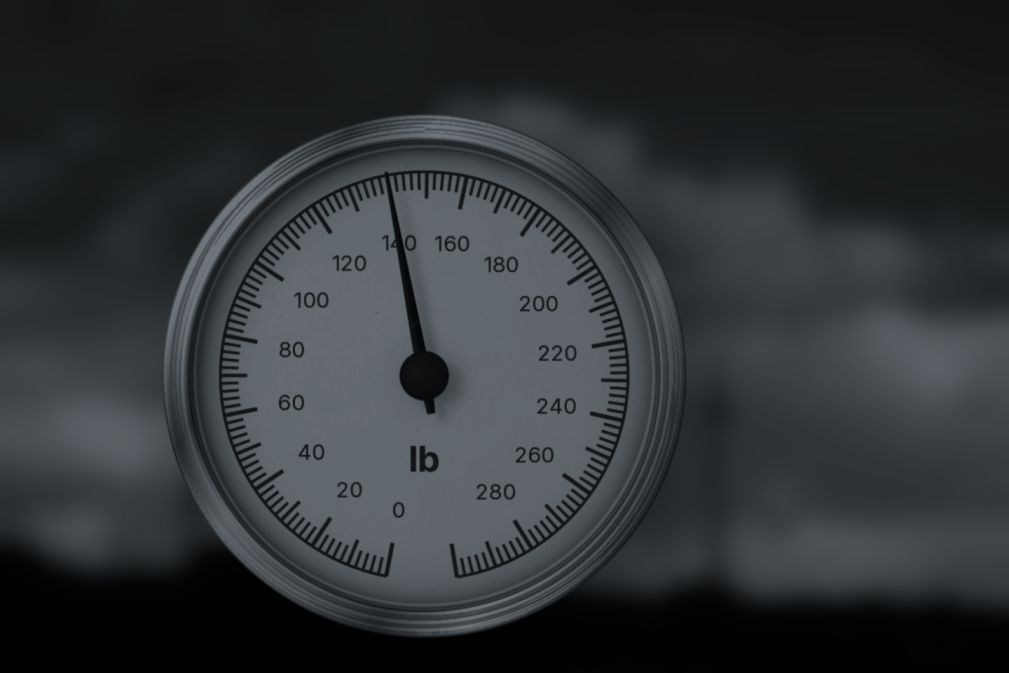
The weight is 140 lb
